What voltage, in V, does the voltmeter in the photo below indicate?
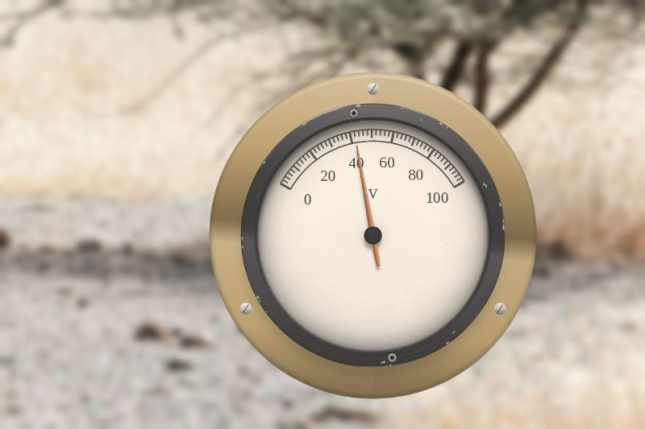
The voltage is 42 V
